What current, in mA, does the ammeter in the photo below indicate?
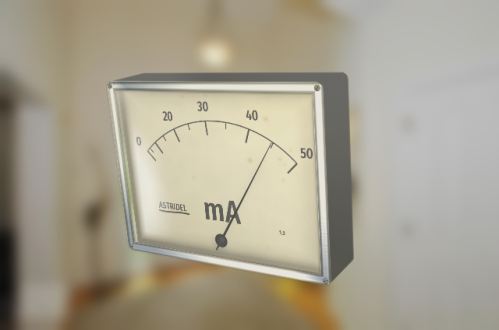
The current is 45 mA
